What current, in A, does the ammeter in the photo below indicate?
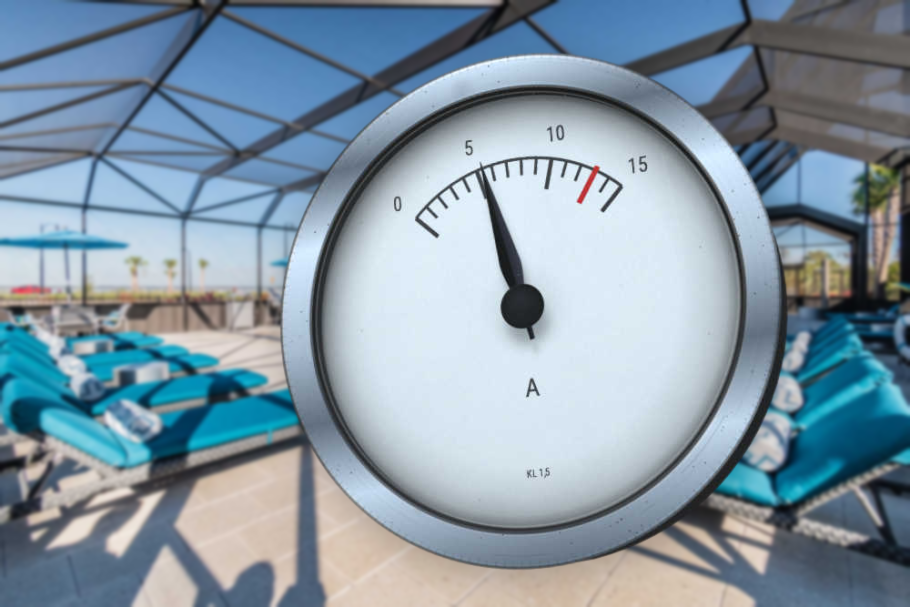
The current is 5.5 A
